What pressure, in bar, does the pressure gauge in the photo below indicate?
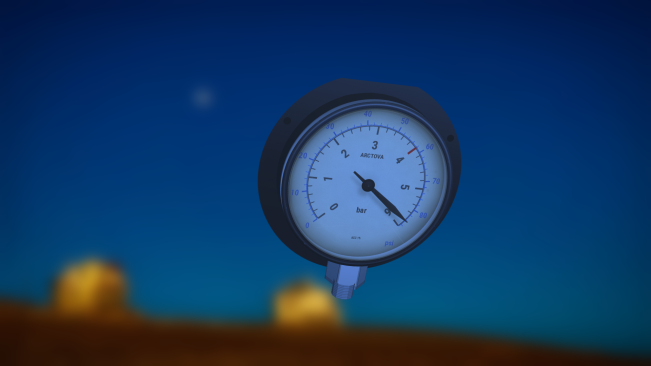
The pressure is 5.8 bar
